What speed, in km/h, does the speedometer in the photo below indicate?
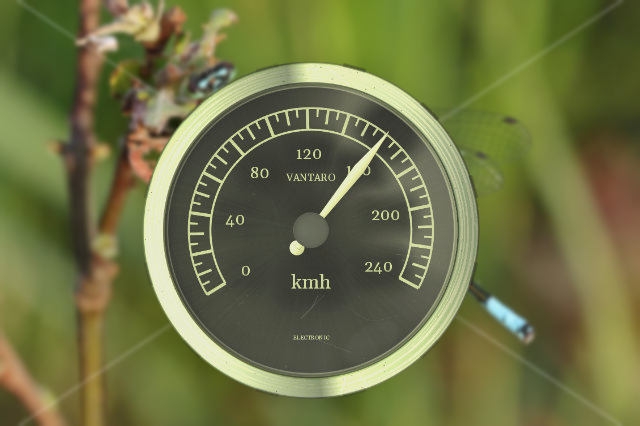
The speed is 160 km/h
